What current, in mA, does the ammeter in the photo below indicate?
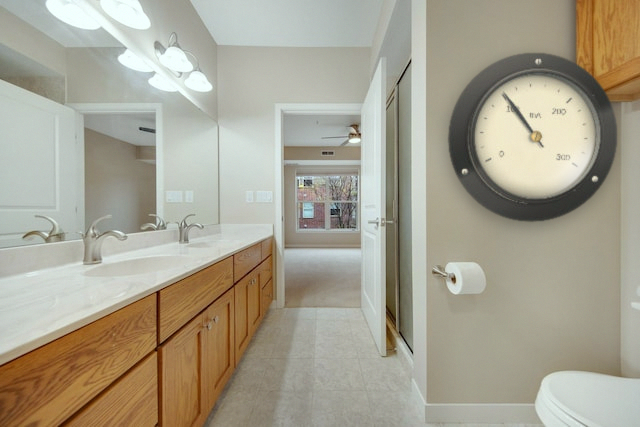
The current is 100 mA
